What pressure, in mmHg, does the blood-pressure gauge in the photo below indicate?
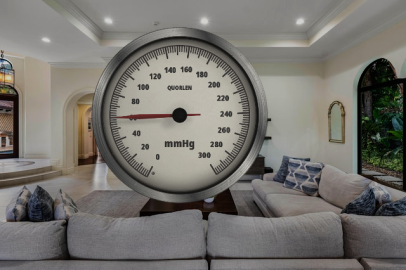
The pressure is 60 mmHg
